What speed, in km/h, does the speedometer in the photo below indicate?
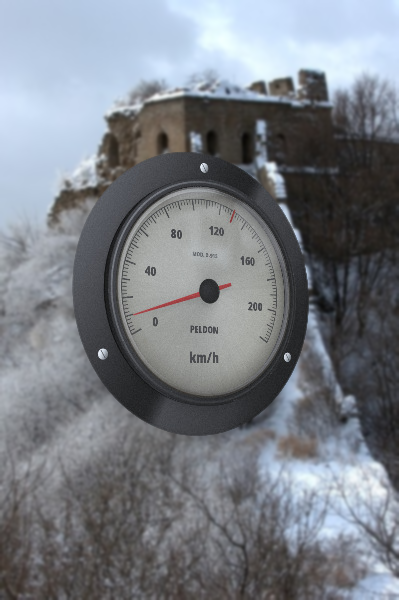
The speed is 10 km/h
